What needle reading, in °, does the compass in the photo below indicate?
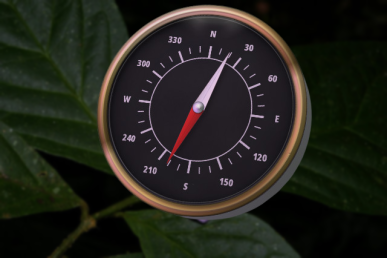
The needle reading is 200 °
